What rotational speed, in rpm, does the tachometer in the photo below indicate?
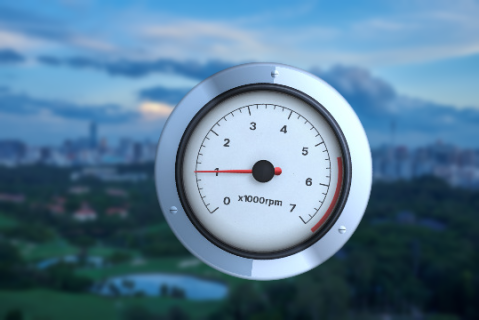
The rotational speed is 1000 rpm
